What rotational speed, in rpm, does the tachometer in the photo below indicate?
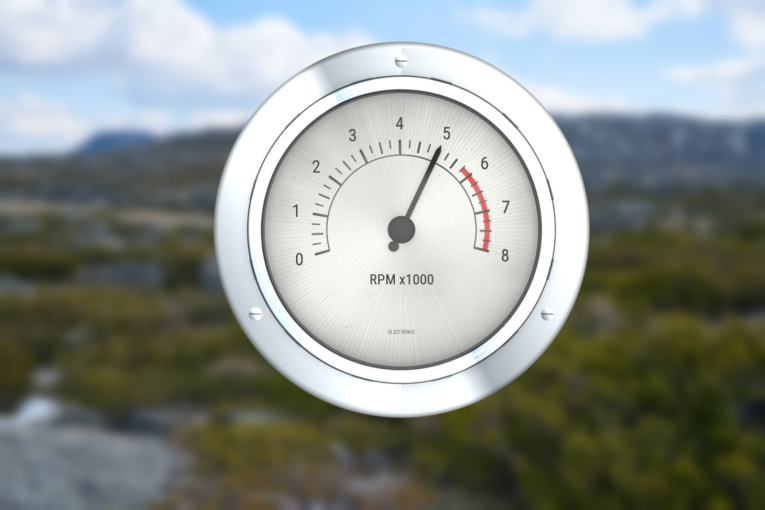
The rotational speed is 5000 rpm
